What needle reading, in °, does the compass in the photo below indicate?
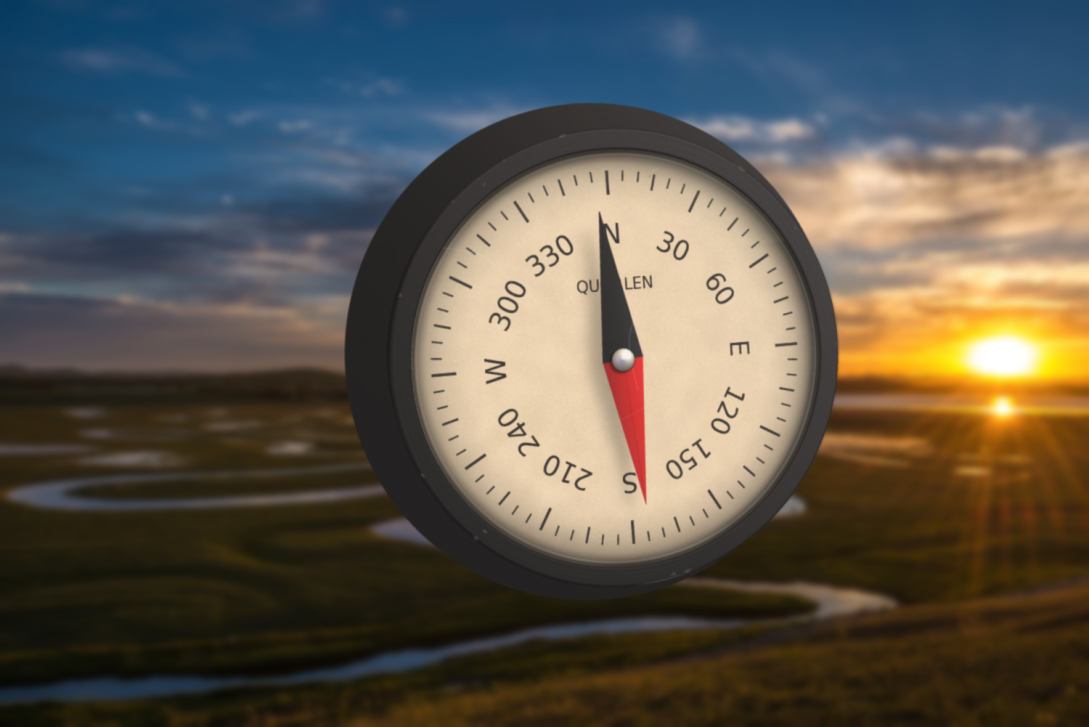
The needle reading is 175 °
